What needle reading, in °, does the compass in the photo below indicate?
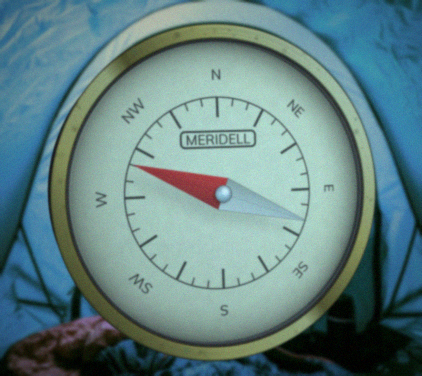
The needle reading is 290 °
